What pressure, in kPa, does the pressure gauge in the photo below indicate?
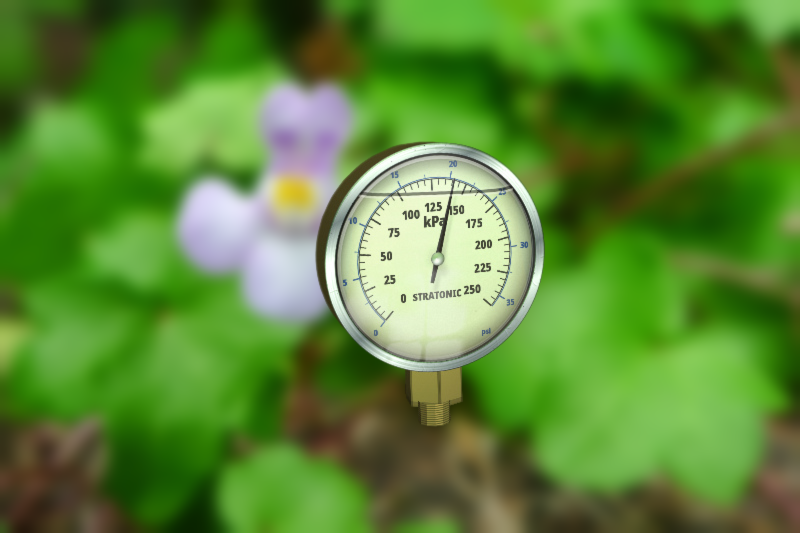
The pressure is 140 kPa
